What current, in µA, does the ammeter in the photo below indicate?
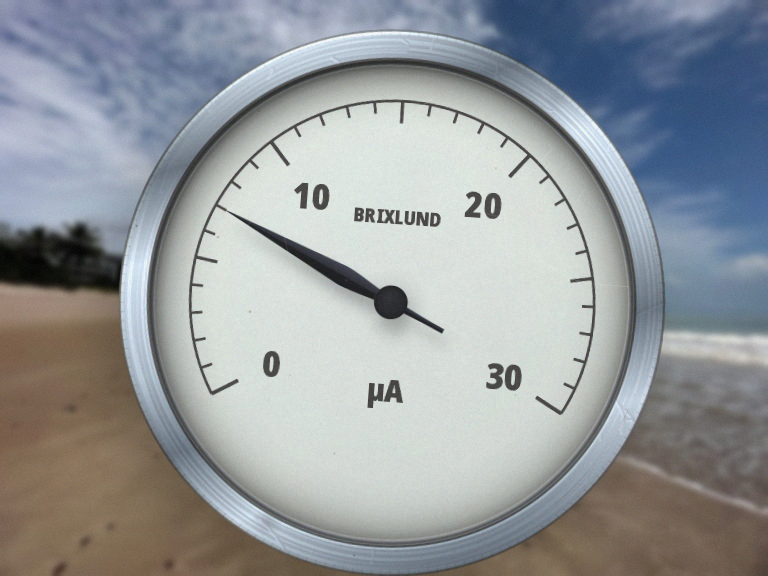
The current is 7 µA
